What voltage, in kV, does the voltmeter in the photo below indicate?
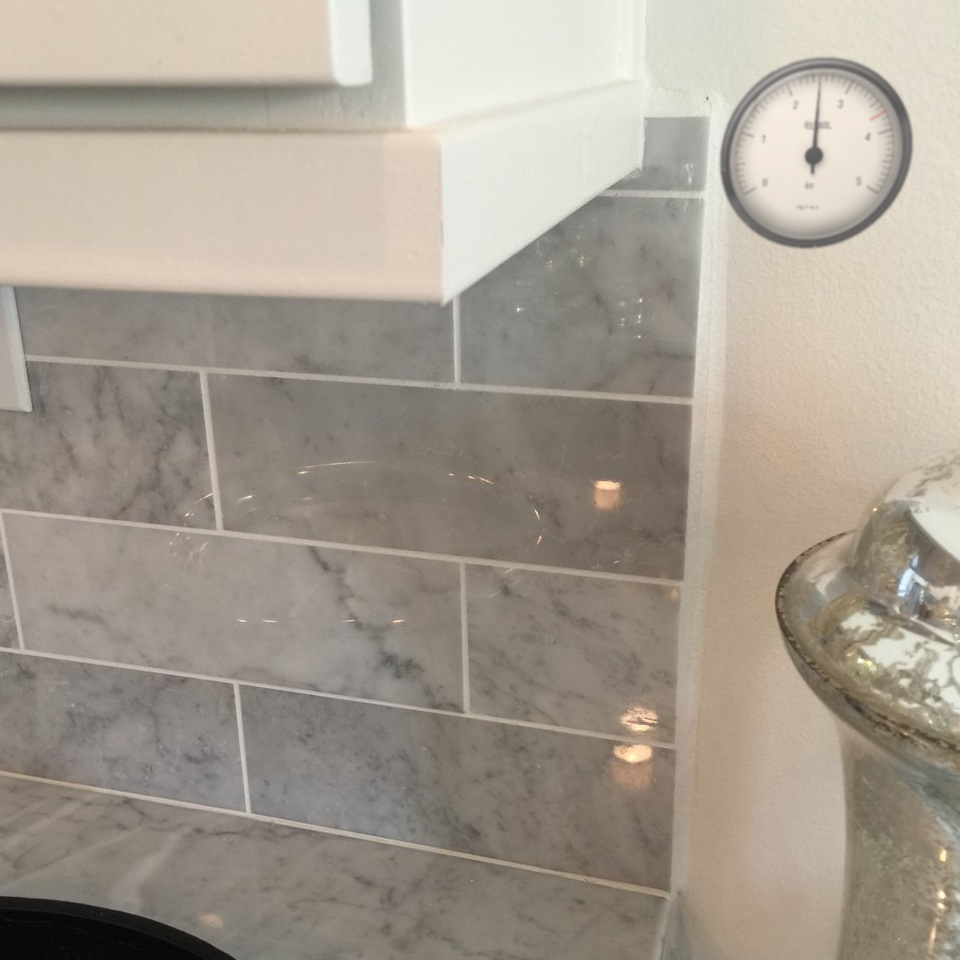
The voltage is 2.5 kV
